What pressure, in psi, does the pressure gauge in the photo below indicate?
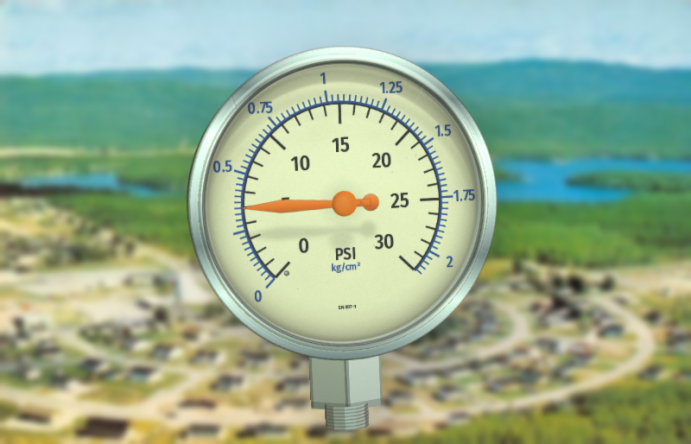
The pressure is 5 psi
